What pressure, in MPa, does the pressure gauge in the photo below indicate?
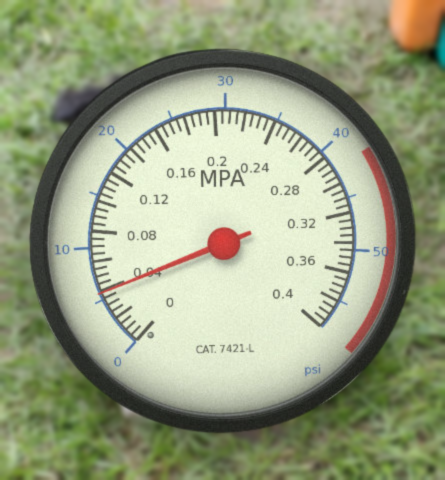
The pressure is 0.04 MPa
